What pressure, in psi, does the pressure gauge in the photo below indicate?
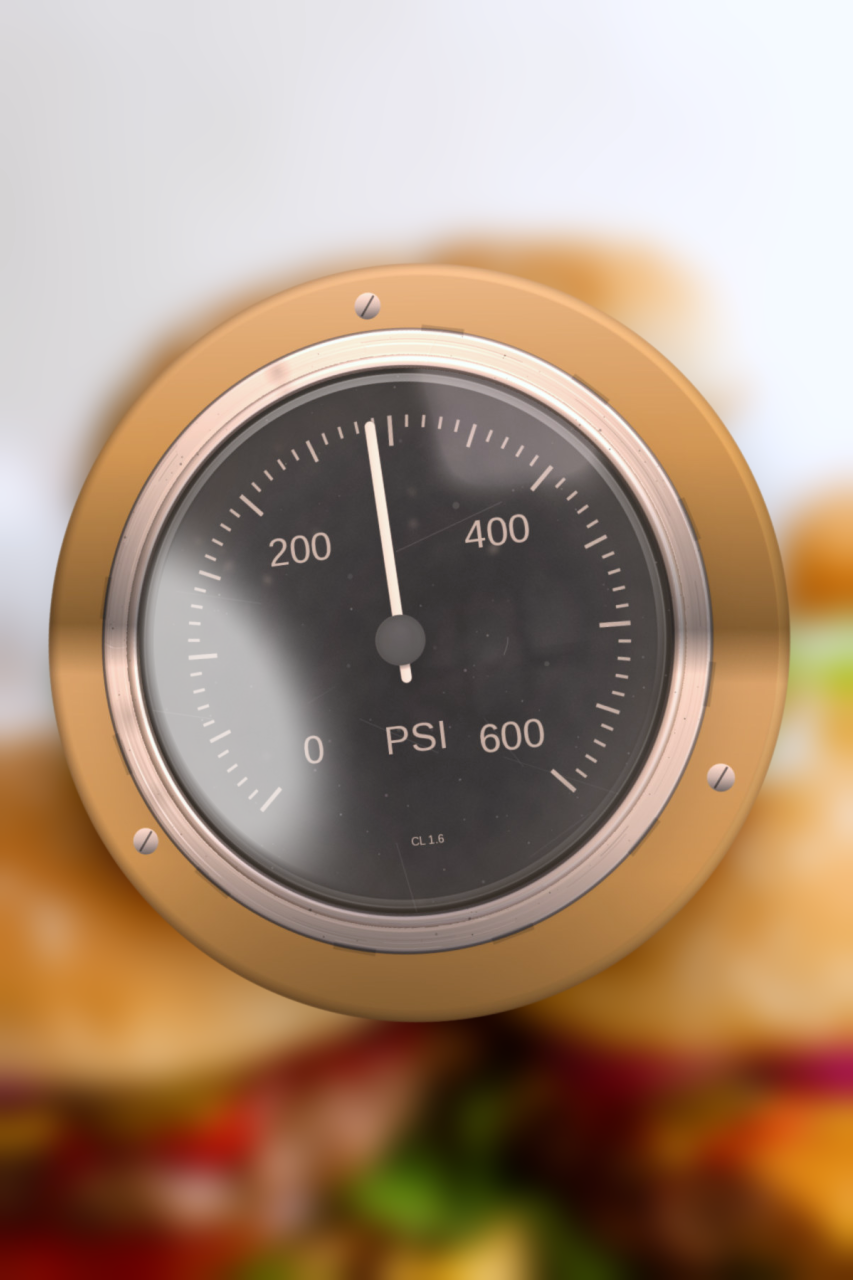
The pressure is 290 psi
